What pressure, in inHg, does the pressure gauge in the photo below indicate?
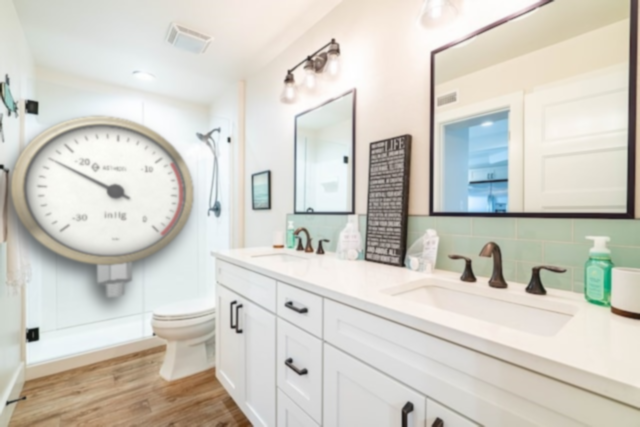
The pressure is -22 inHg
